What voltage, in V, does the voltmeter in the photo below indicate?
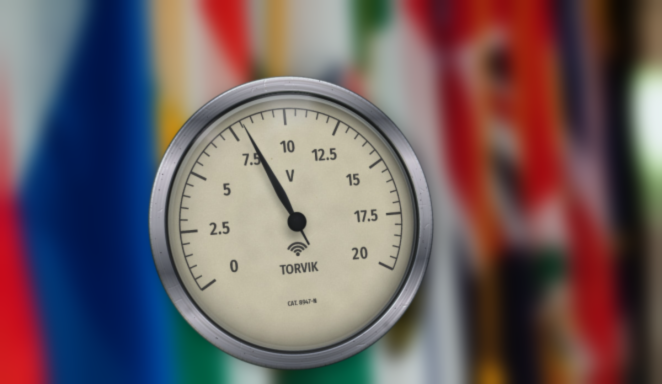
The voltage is 8 V
